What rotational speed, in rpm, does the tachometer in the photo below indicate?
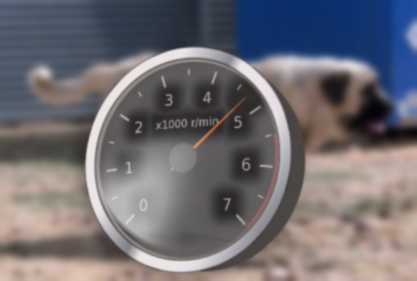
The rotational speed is 4750 rpm
